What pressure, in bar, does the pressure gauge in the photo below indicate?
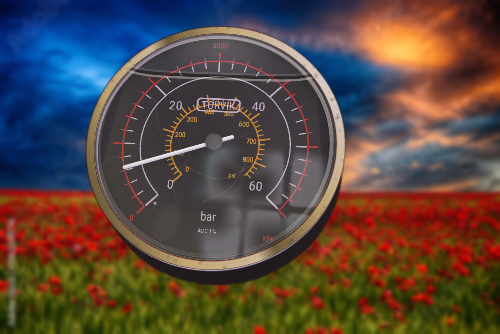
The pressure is 6 bar
